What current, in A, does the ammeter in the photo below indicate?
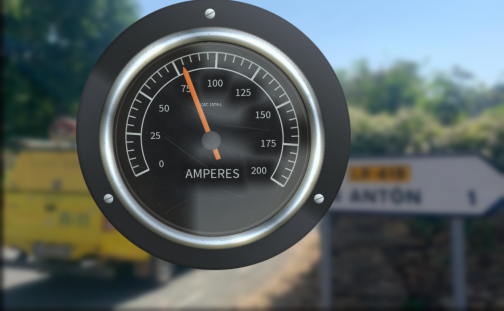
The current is 80 A
